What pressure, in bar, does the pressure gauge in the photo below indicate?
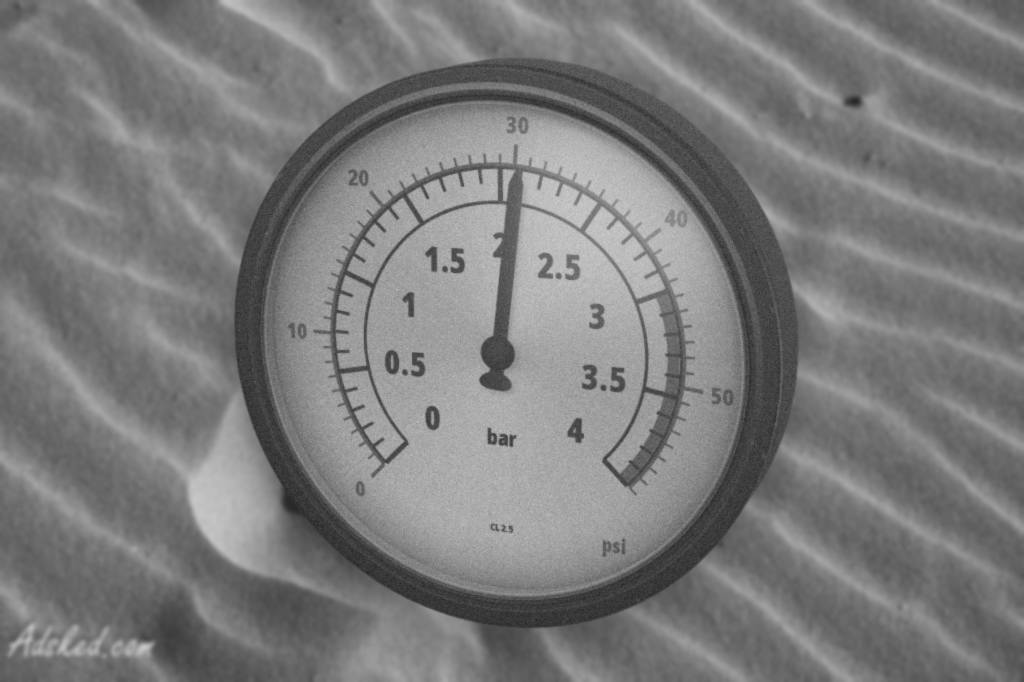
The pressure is 2.1 bar
